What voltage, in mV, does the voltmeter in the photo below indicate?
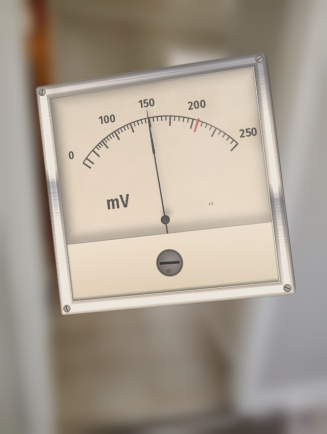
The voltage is 150 mV
